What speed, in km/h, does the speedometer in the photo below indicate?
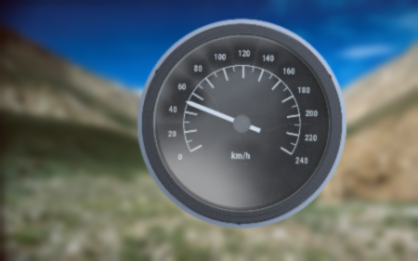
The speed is 50 km/h
